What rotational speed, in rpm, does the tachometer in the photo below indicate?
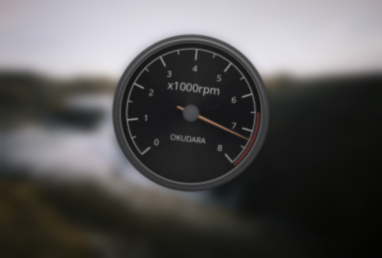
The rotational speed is 7250 rpm
